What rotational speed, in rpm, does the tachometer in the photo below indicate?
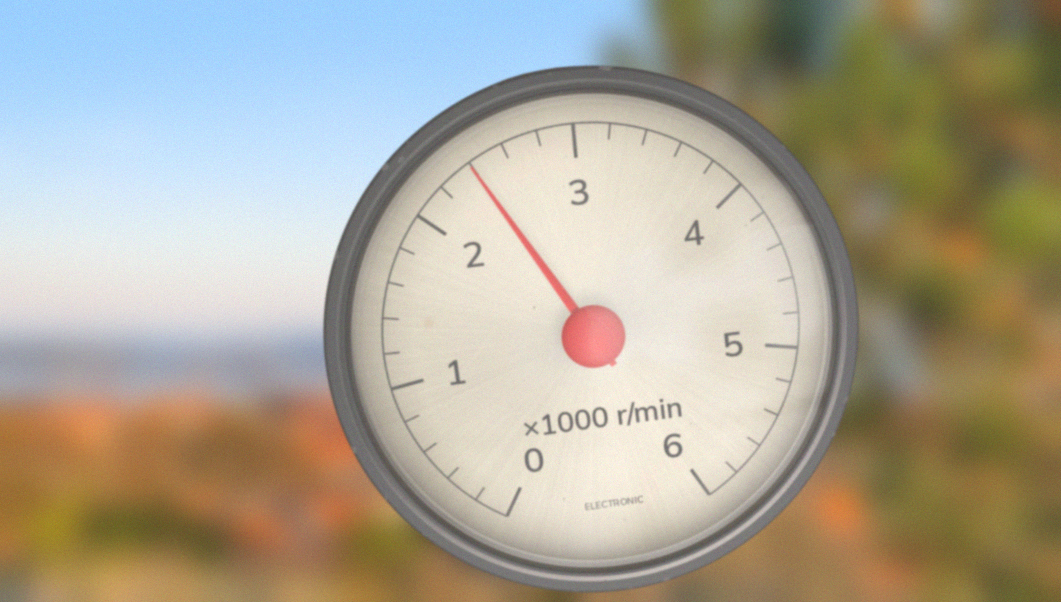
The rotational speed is 2400 rpm
